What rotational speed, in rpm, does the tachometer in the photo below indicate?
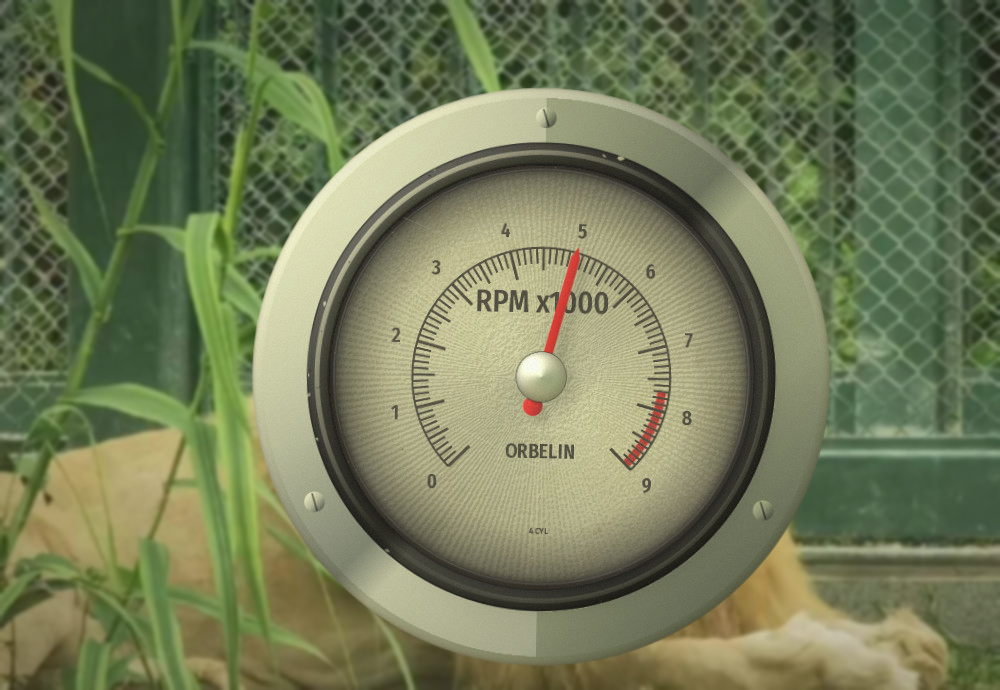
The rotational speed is 5000 rpm
